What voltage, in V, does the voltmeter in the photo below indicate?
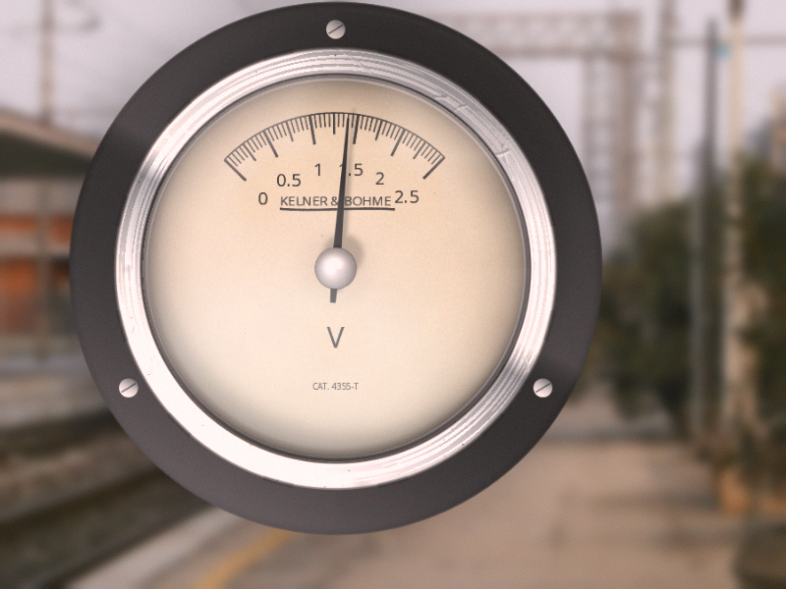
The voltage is 1.4 V
